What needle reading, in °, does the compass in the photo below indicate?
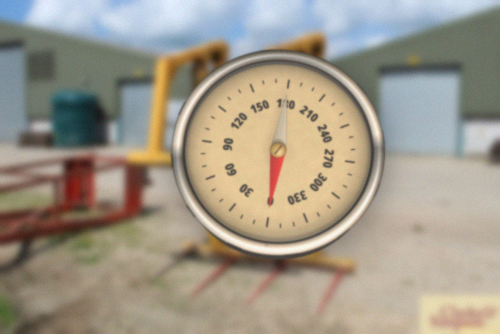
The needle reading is 0 °
